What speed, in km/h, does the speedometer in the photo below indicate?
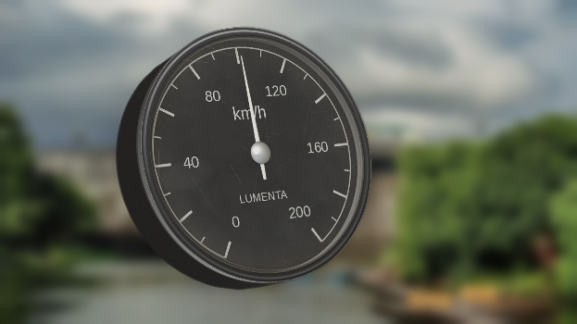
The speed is 100 km/h
